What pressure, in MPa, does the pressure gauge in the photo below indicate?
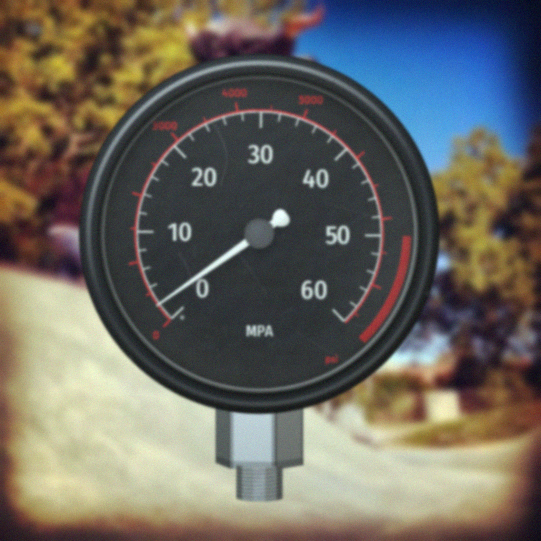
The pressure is 2 MPa
